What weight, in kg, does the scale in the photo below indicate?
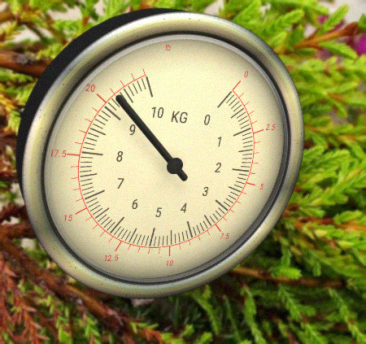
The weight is 9.3 kg
